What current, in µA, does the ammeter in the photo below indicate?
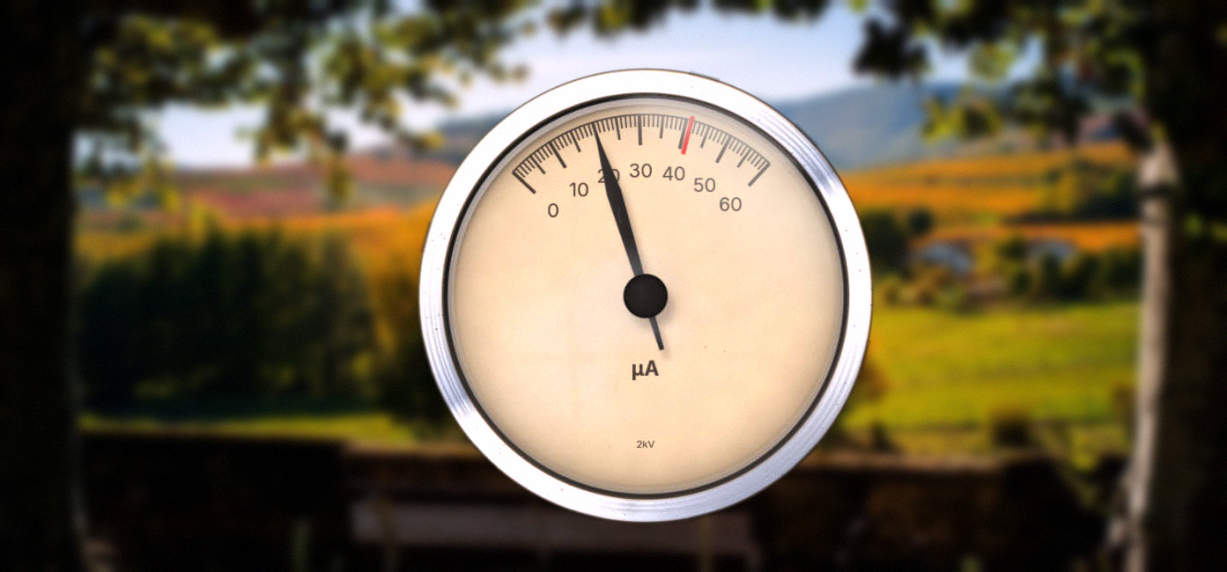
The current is 20 µA
